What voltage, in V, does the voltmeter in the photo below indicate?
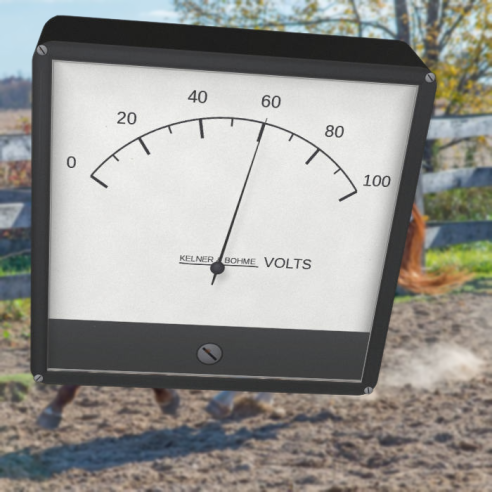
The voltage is 60 V
